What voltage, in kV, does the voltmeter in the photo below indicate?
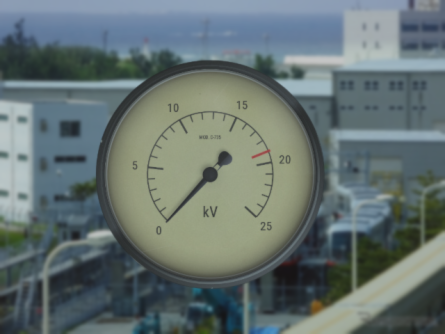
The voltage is 0 kV
